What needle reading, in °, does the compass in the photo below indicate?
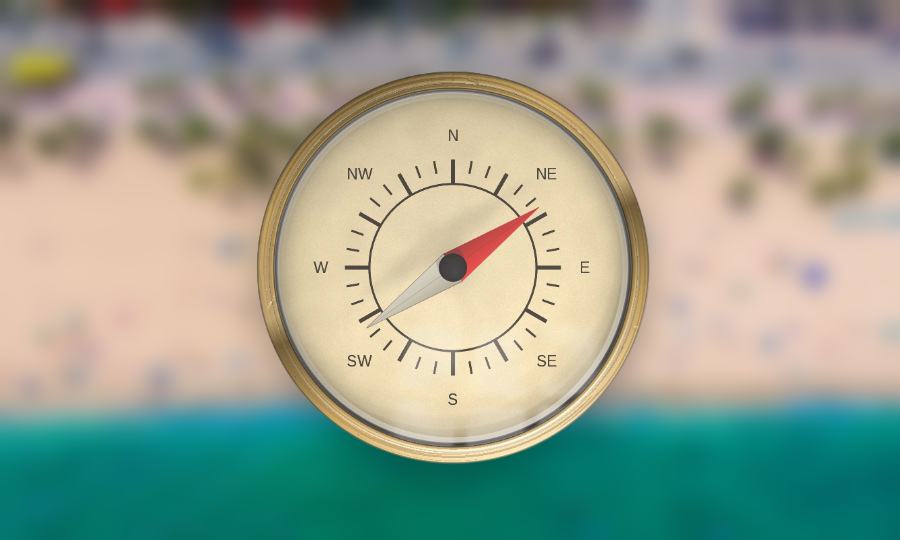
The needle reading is 55 °
